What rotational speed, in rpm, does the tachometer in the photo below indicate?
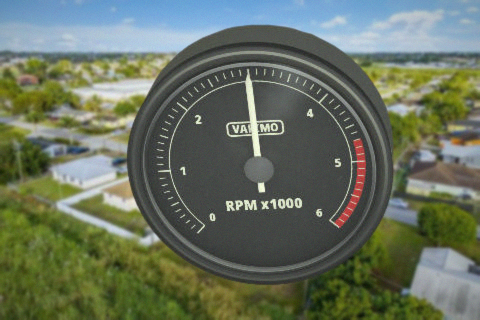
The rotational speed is 3000 rpm
